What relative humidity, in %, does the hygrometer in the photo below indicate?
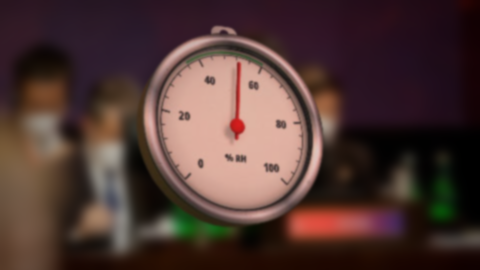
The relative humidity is 52 %
